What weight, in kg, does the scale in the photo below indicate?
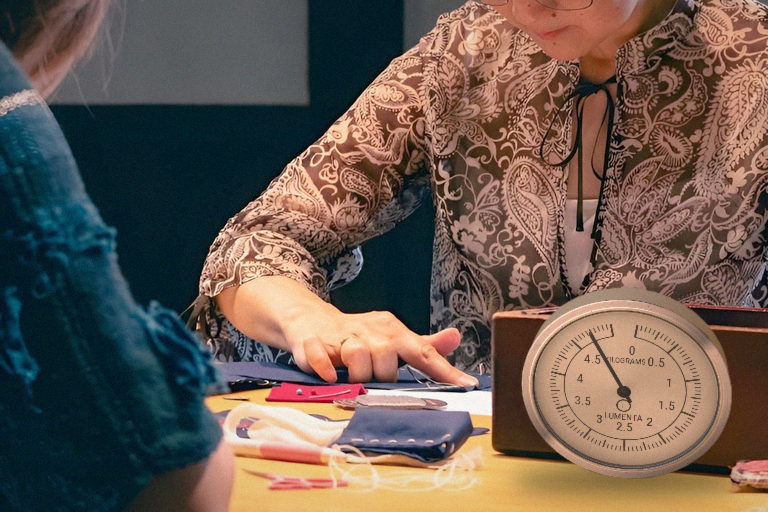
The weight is 4.75 kg
